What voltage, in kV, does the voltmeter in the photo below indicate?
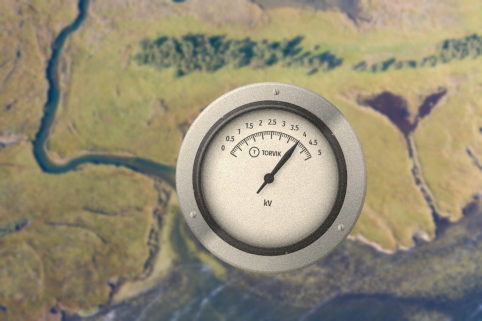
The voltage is 4 kV
